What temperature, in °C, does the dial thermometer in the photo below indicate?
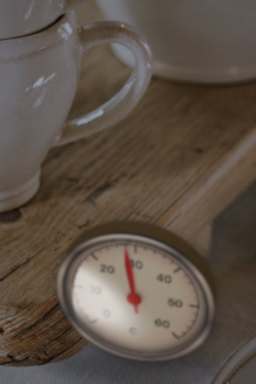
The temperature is 28 °C
